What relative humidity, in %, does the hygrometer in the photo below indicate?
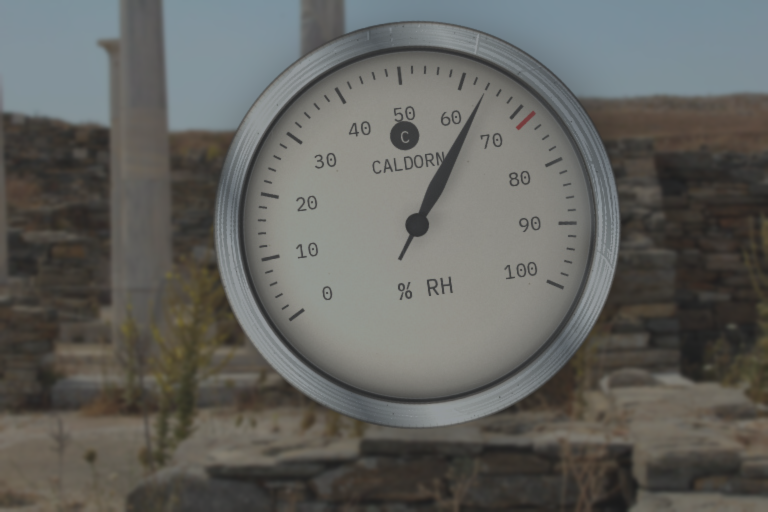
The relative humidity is 64 %
